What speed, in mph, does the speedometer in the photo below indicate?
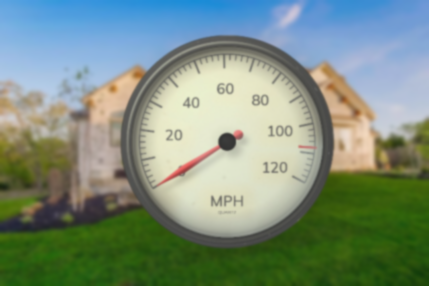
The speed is 0 mph
